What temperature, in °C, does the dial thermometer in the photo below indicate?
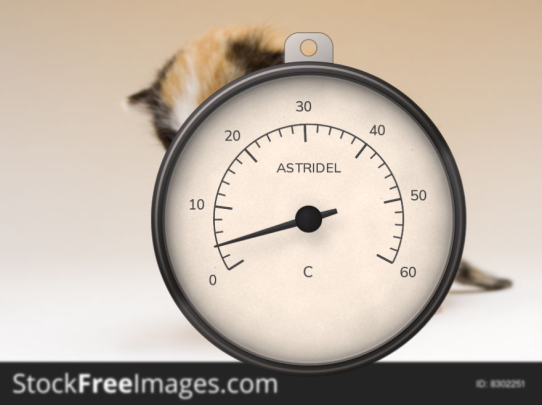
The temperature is 4 °C
